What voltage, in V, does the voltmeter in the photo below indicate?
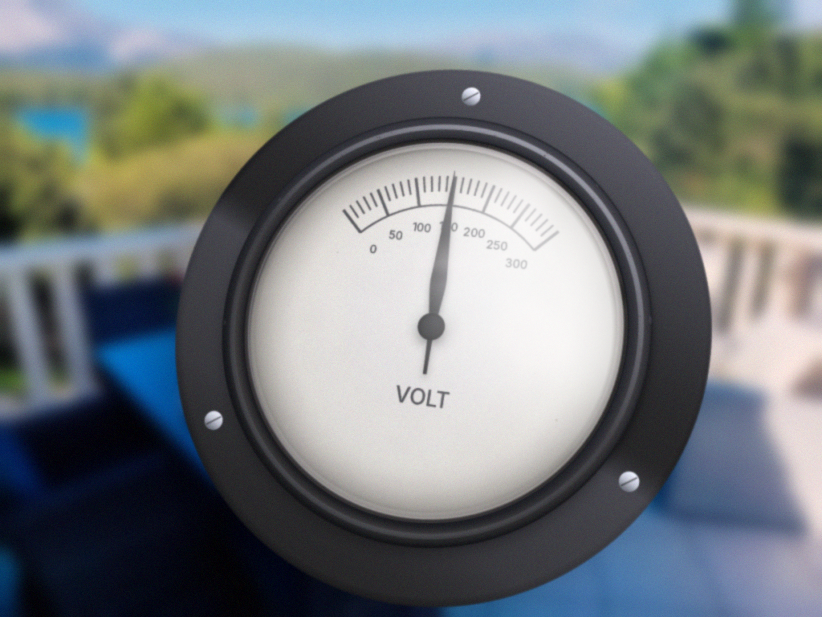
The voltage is 150 V
